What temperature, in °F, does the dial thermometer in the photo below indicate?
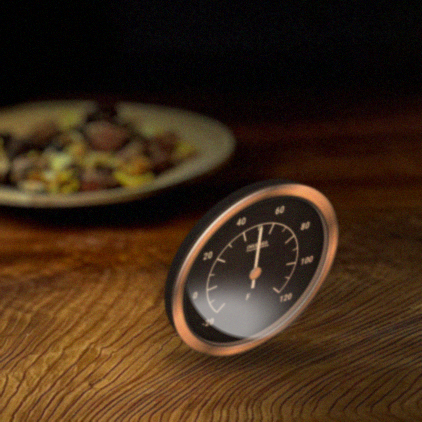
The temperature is 50 °F
